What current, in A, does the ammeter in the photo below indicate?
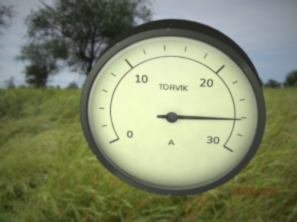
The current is 26 A
